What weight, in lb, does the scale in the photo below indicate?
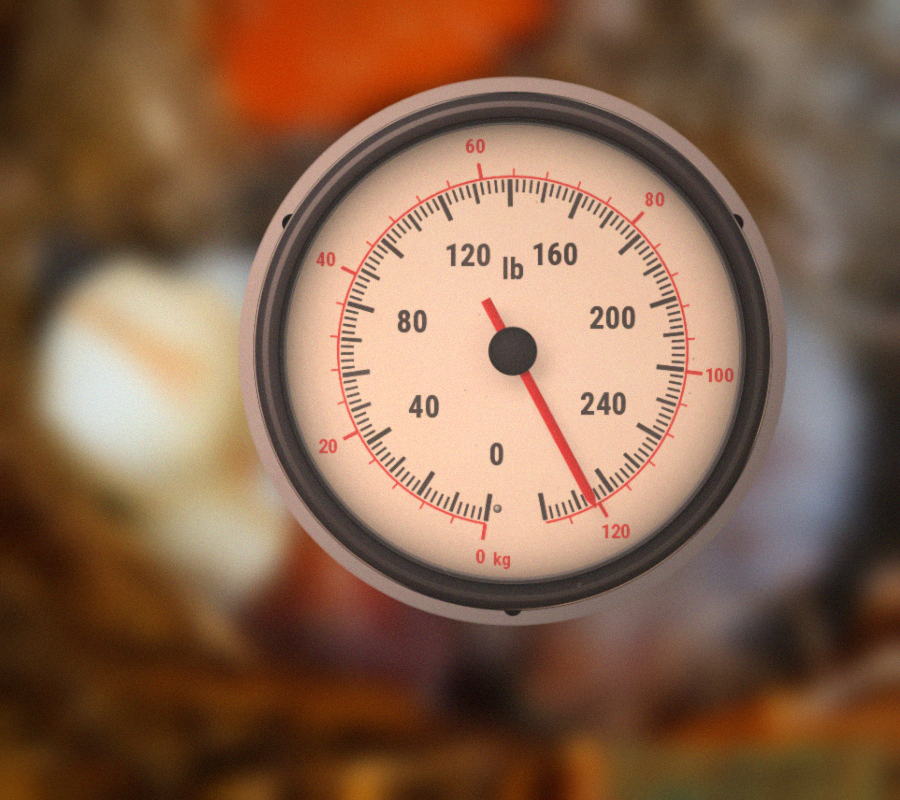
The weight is 266 lb
